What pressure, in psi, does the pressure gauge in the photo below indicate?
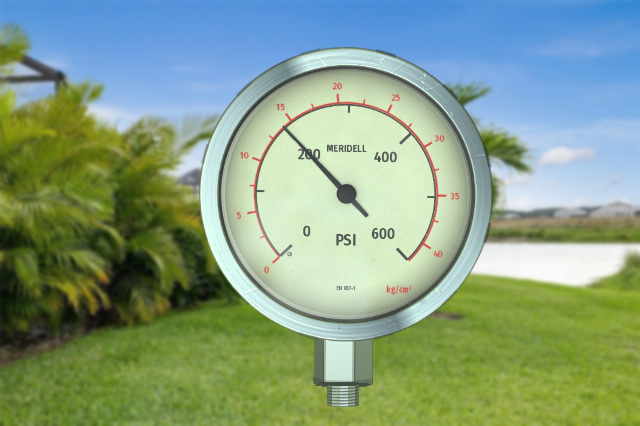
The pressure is 200 psi
